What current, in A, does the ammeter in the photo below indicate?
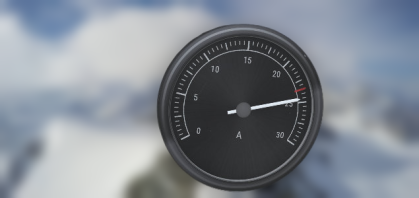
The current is 24.5 A
